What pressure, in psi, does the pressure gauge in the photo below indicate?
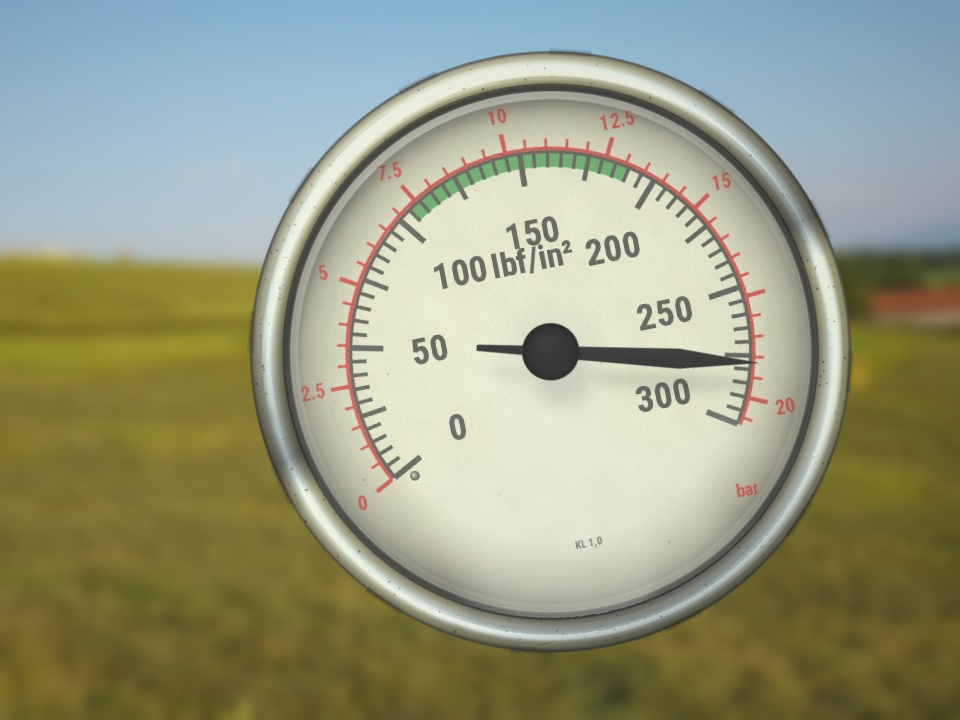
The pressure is 277.5 psi
